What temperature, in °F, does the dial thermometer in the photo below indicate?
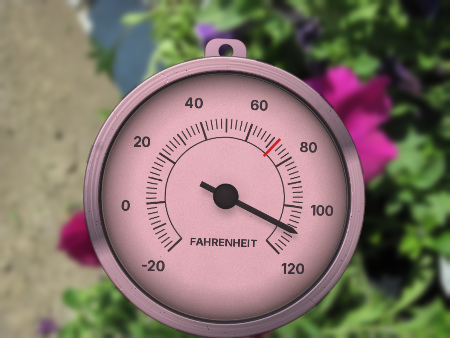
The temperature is 110 °F
